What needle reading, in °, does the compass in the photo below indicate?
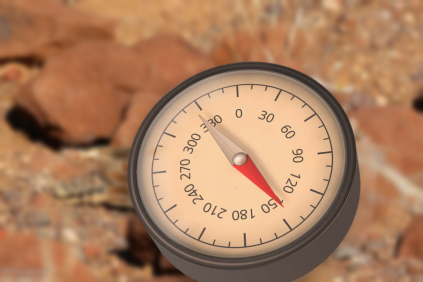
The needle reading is 145 °
